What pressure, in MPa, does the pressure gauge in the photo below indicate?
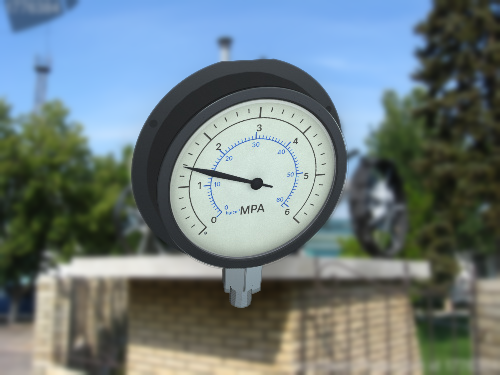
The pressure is 1.4 MPa
